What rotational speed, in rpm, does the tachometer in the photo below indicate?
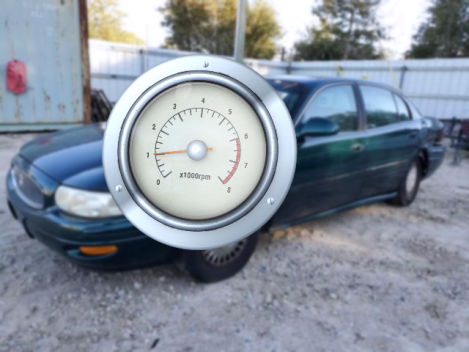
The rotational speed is 1000 rpm
